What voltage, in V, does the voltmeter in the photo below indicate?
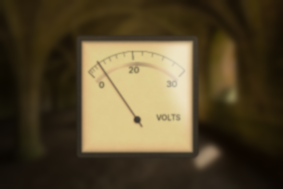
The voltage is 10 V
